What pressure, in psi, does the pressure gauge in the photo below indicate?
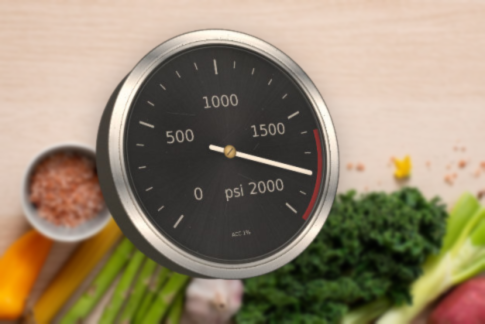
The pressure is 1800 psi
